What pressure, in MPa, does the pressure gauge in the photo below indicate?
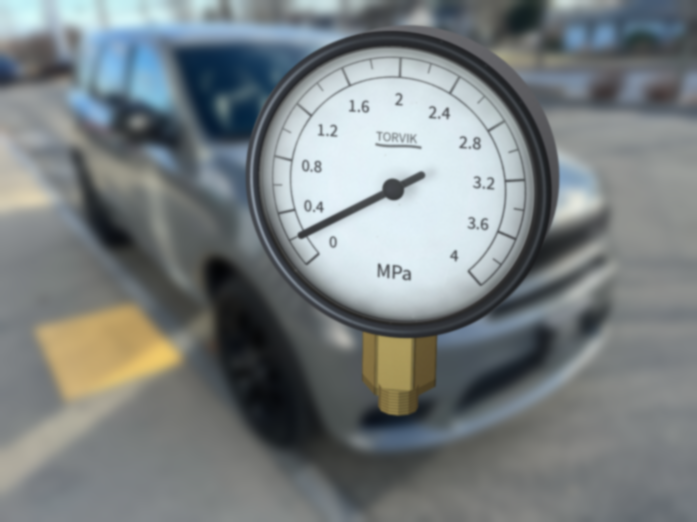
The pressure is 0.2 MPa
